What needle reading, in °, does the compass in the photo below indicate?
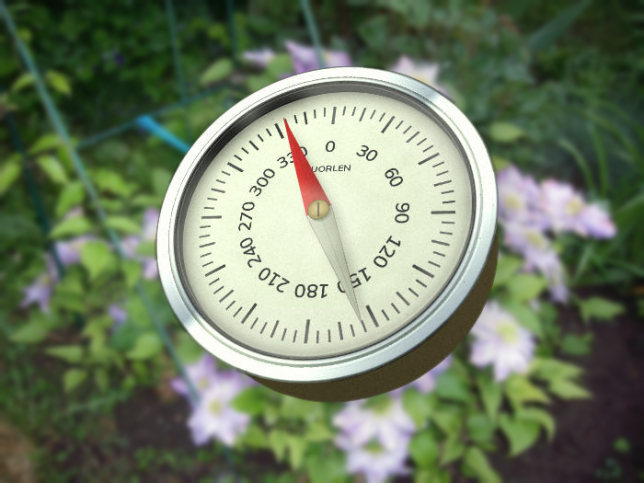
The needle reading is 335 °
